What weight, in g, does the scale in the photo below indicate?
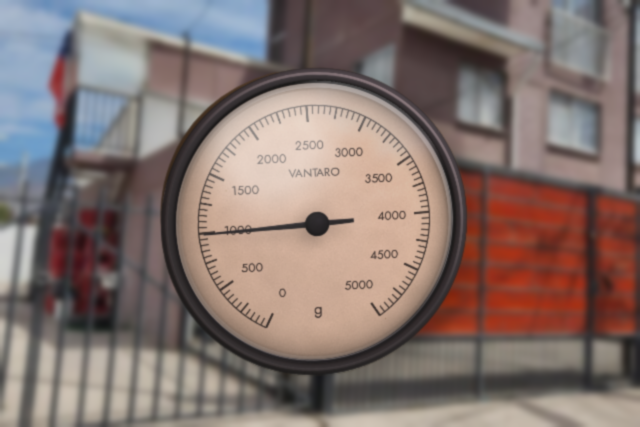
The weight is 1000 g
